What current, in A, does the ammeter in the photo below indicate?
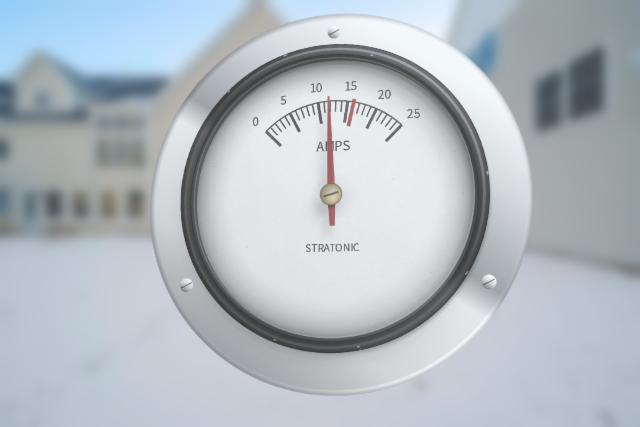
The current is 12 A
